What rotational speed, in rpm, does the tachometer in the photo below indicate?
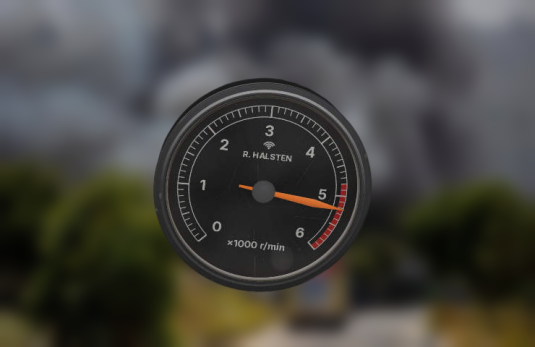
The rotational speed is 5200 rpm
